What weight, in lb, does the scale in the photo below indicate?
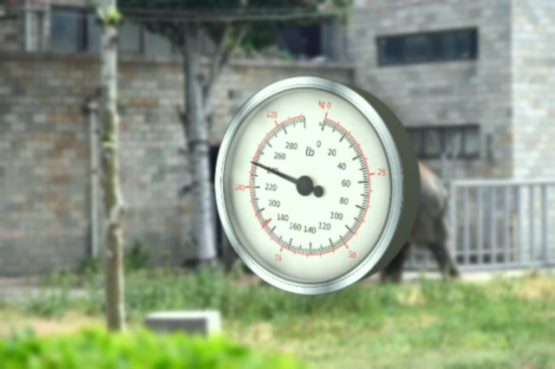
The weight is 240 lb
